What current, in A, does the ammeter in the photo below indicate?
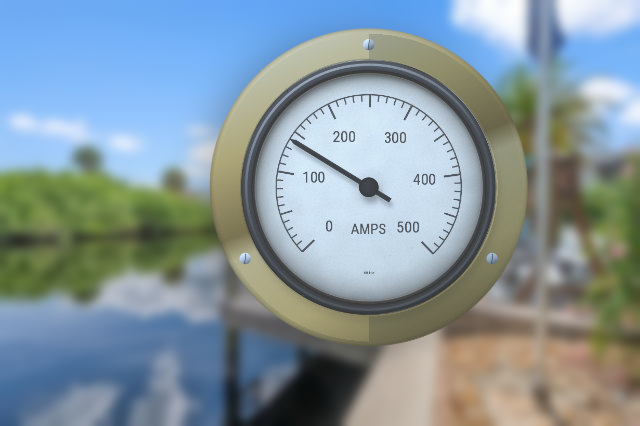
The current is 140 A
